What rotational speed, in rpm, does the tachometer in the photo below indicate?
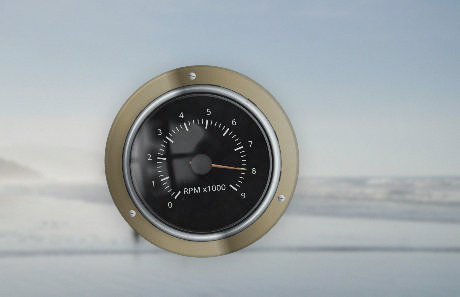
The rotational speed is 8000 rpm
